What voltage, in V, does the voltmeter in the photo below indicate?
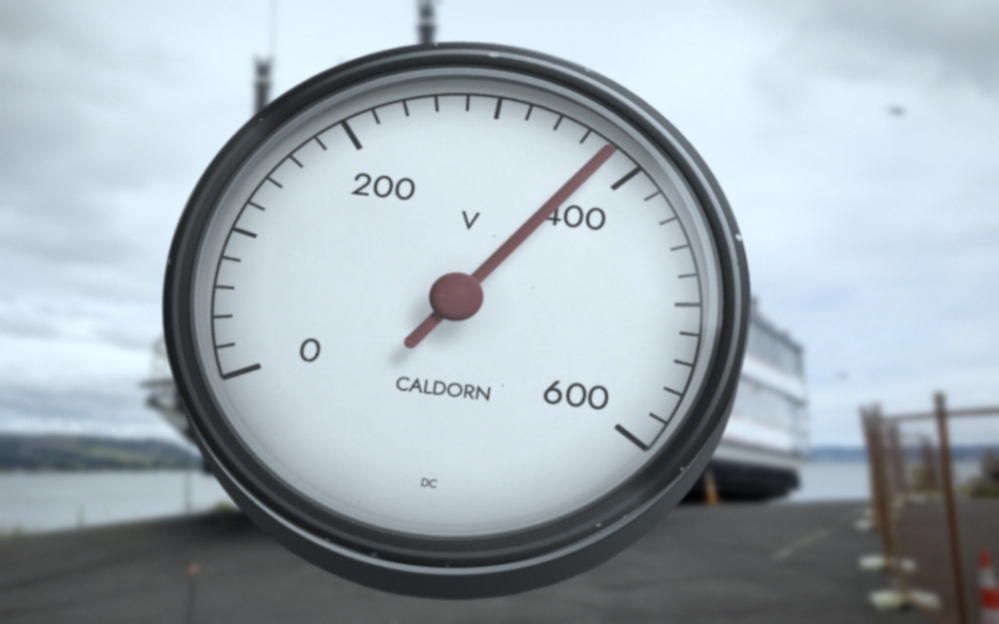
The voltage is 380 V
